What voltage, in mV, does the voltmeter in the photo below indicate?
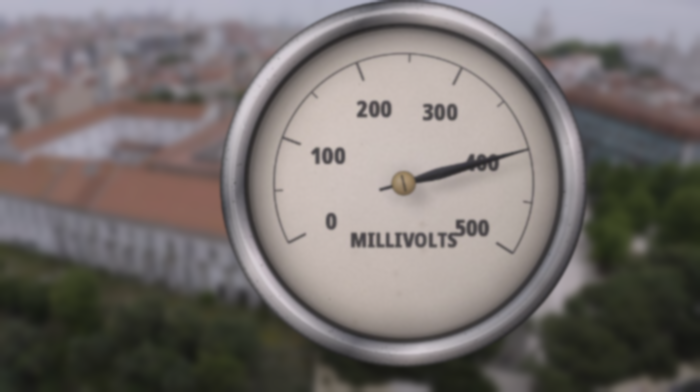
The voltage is 400 mV
